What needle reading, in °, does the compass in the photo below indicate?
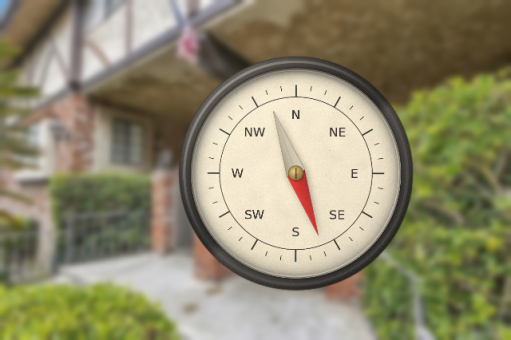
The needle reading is 160 °
